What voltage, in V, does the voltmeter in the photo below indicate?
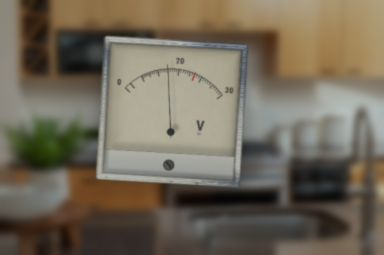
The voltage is 17.5 V
